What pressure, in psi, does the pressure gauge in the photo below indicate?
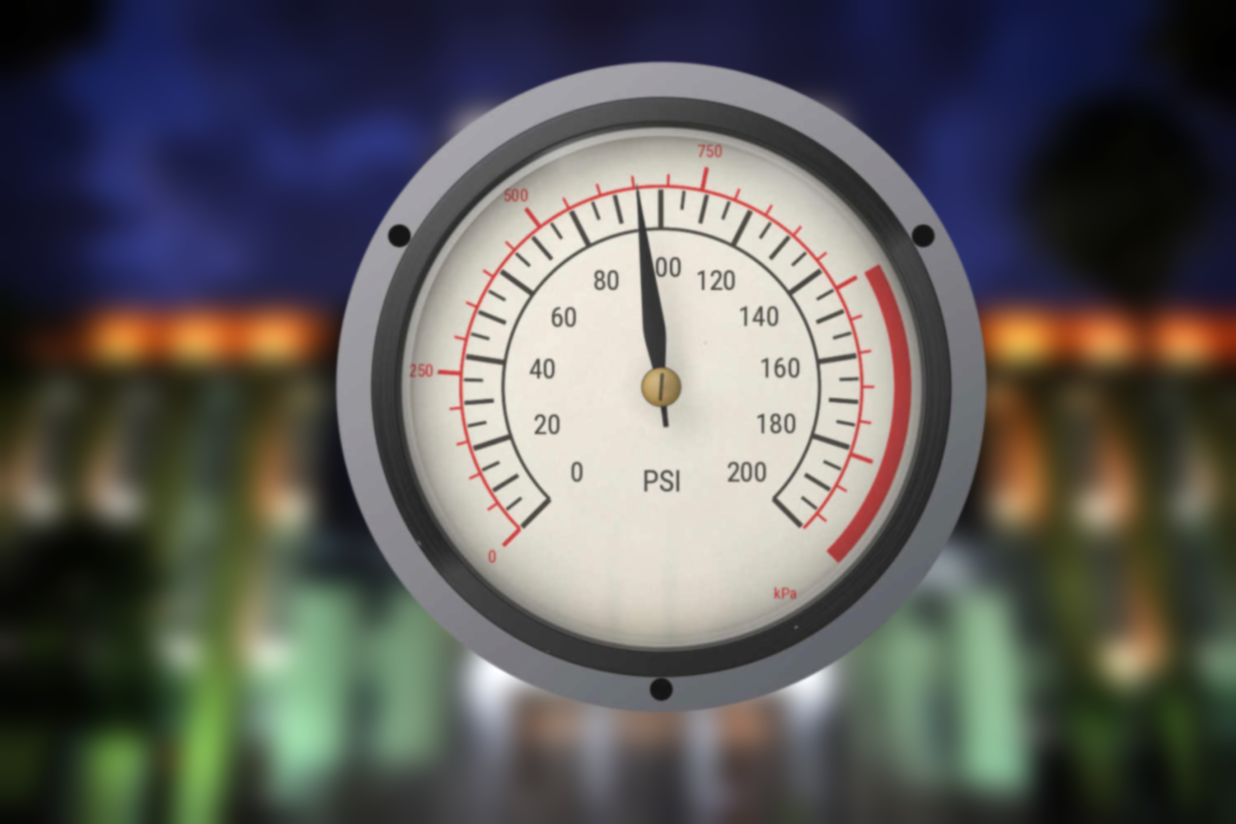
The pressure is 95 psi
